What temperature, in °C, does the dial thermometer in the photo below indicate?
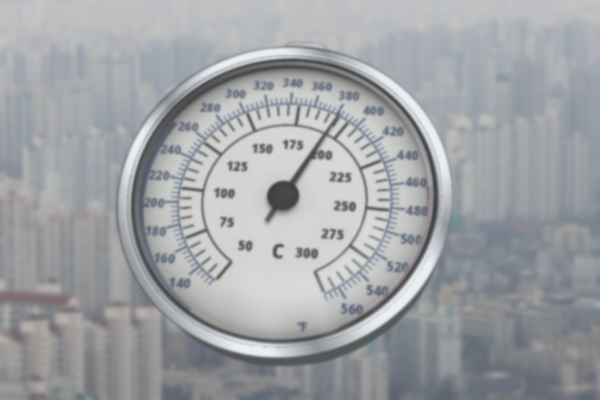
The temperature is 195 °C
